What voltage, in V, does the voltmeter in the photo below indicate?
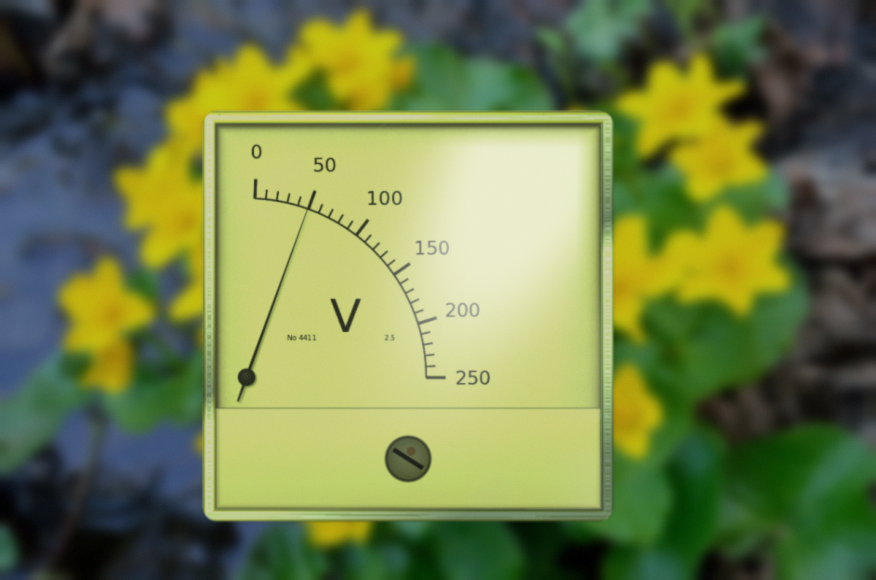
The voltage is 50 V
